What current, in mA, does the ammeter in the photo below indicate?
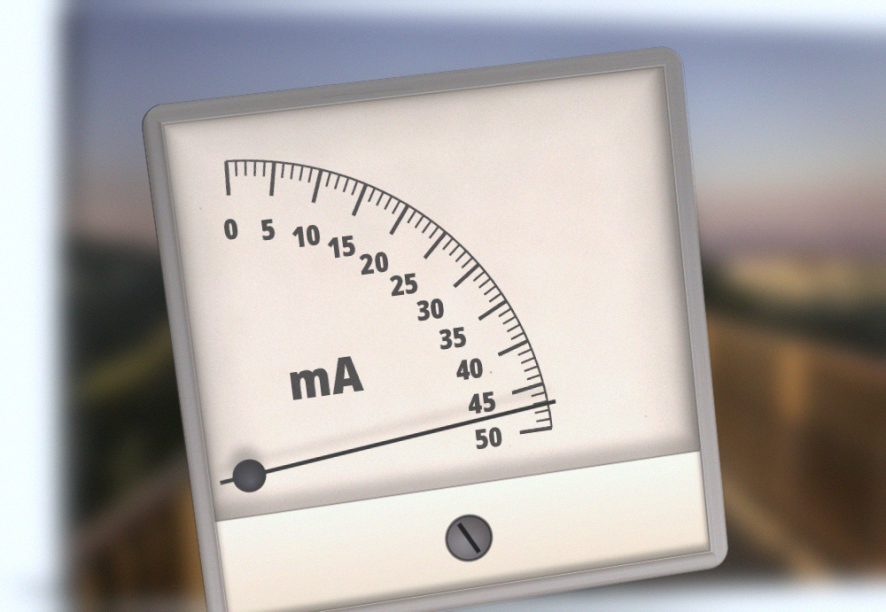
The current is 47 mA
